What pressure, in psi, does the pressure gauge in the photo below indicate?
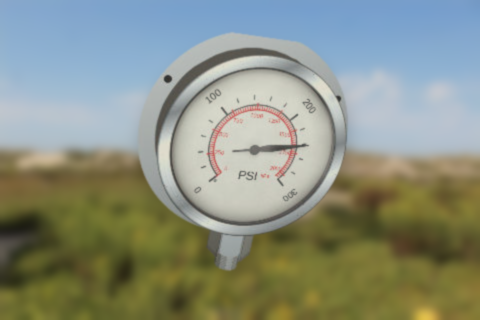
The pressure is 240 psi
